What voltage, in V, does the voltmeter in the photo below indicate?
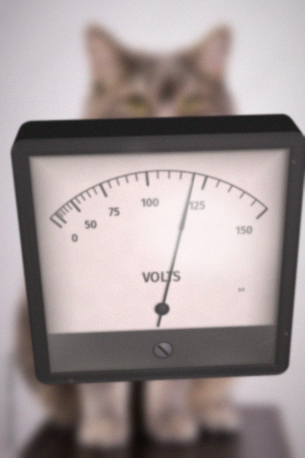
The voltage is 120 V
